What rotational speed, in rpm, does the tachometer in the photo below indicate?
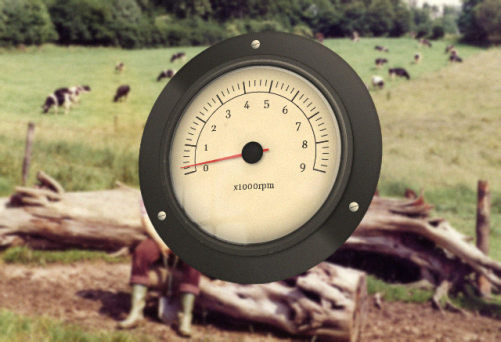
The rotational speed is 200 rpm
